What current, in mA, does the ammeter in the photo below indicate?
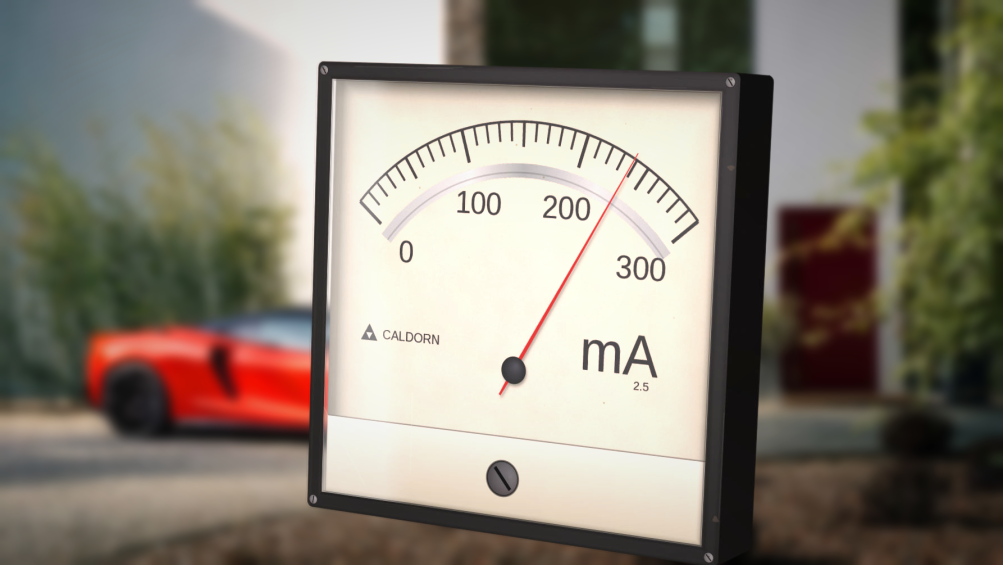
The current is 240 mA
